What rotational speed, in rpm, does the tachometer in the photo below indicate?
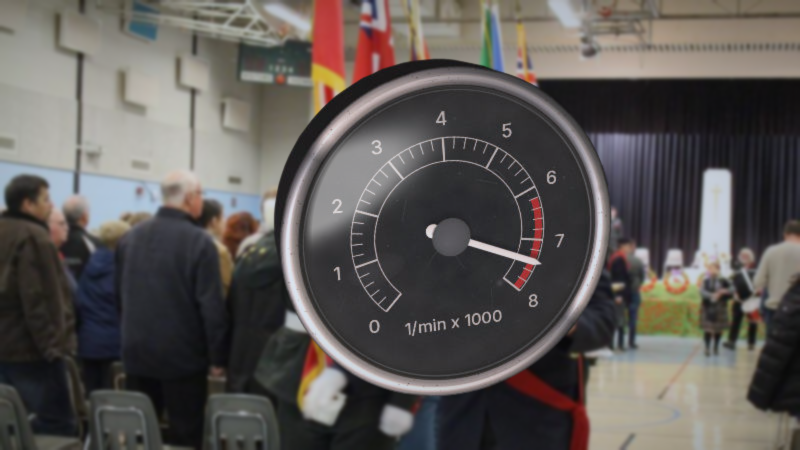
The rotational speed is 7400 rpm
